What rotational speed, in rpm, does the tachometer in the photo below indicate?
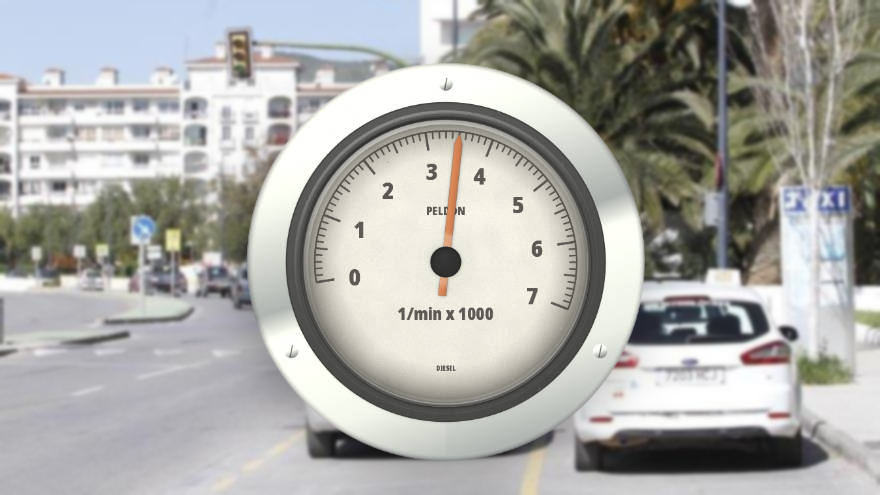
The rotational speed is 3500 rpm
